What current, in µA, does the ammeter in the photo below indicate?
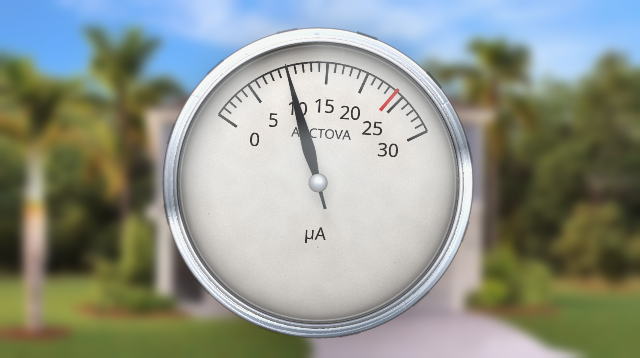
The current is 10 µA
